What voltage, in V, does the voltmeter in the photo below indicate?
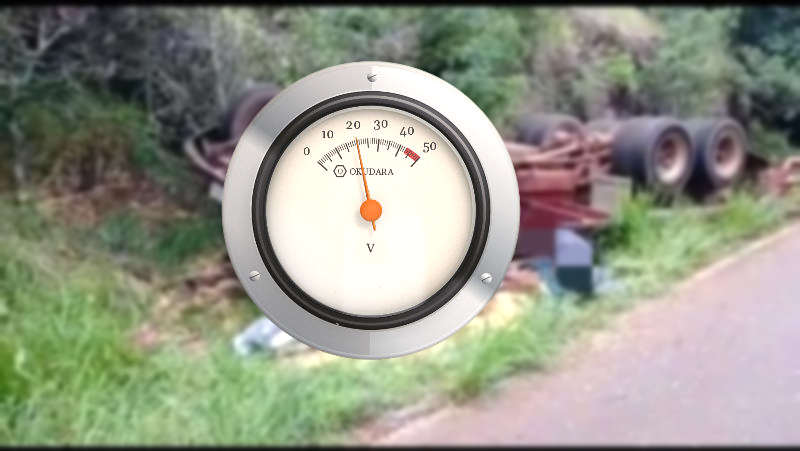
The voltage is 20 V
